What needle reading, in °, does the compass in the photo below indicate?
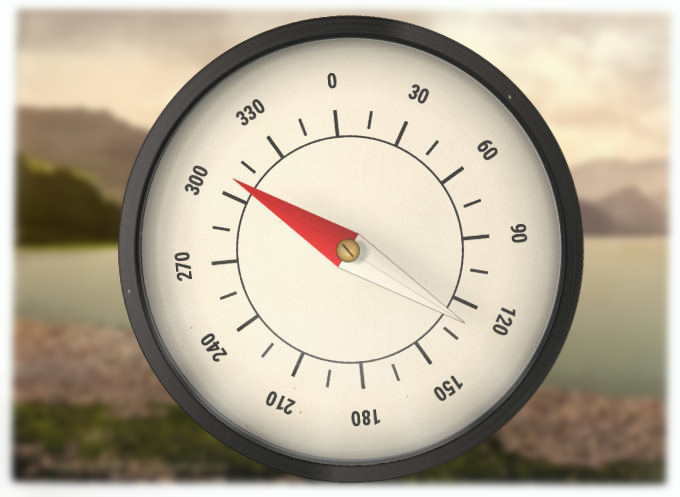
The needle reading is 307.5 °
